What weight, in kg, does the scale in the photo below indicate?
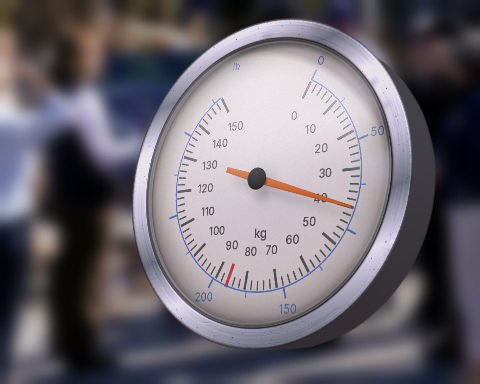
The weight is 40 kg
